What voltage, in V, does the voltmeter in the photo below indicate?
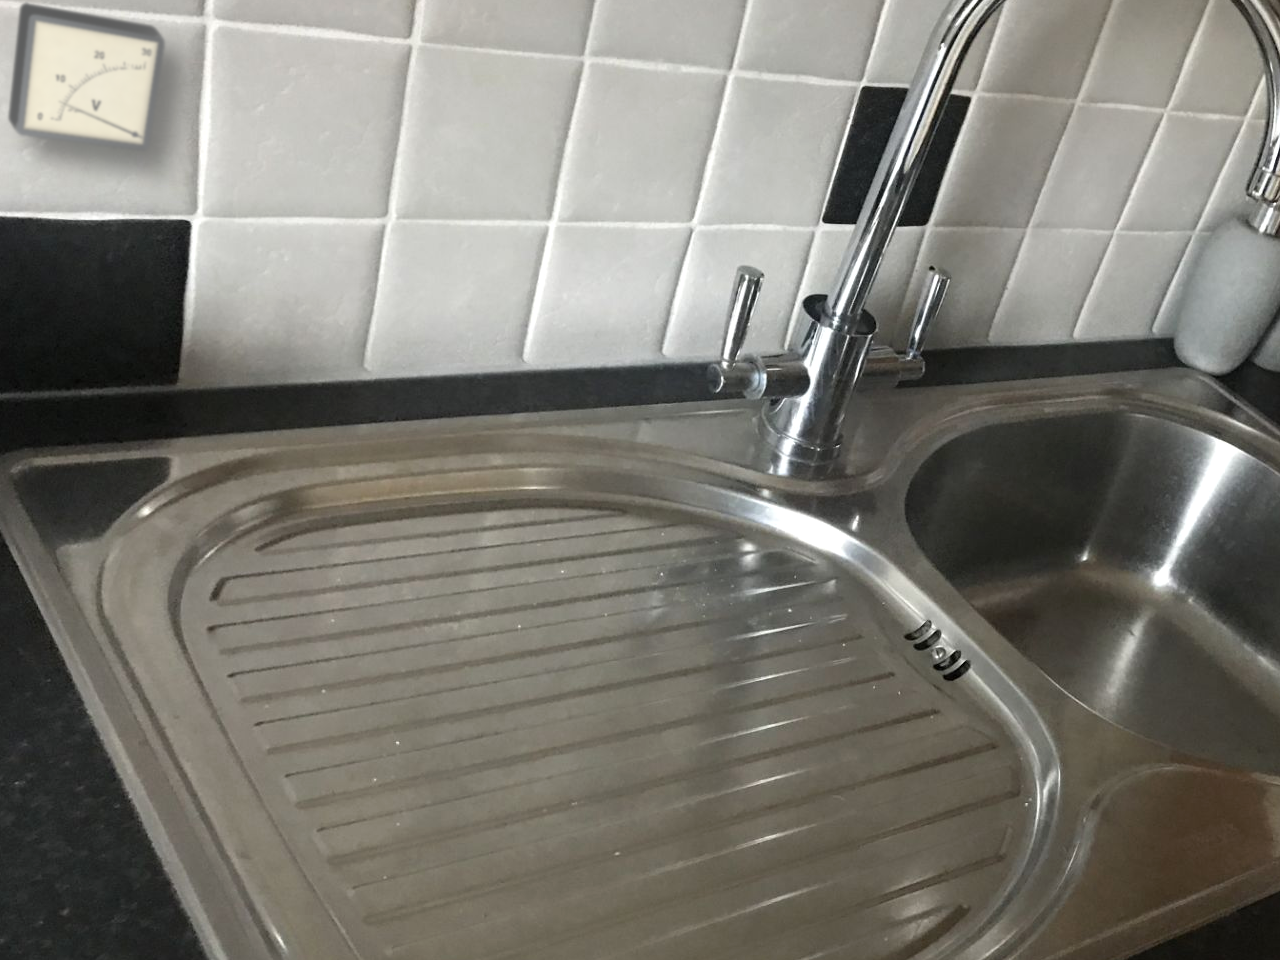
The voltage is 5 V
